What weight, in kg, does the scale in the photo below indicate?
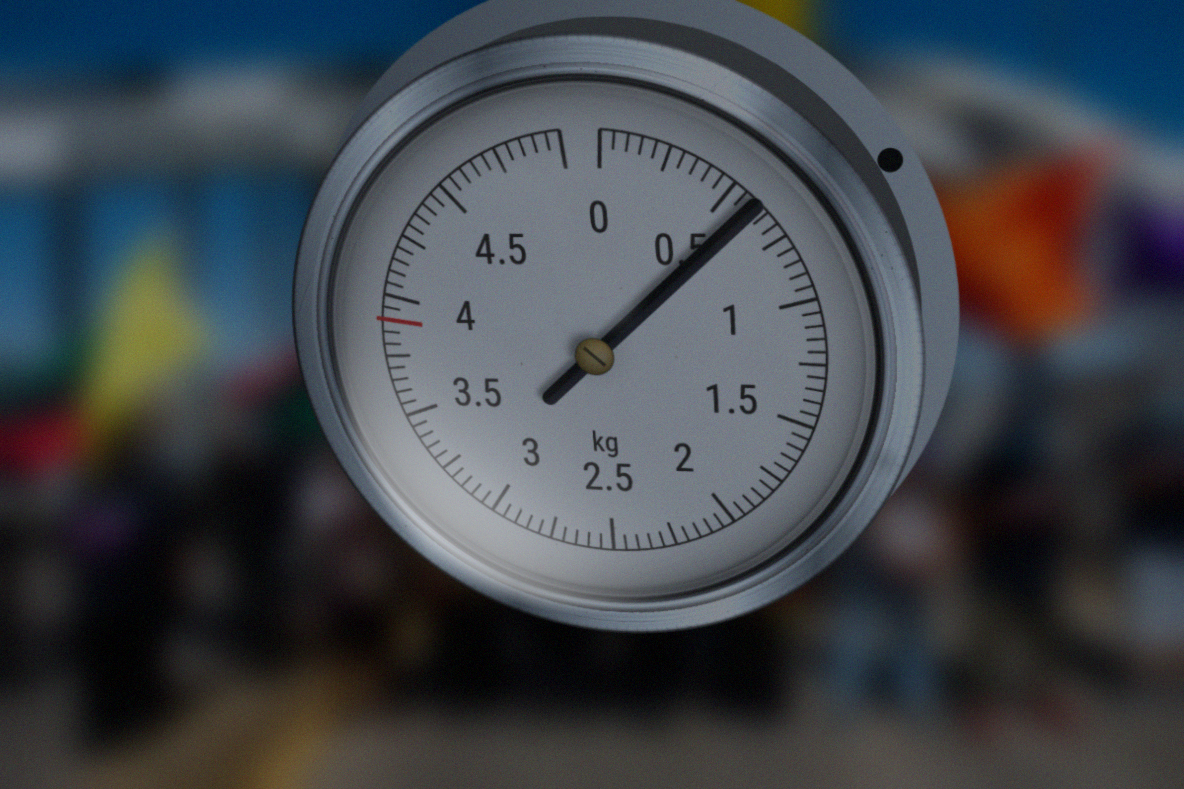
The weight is 0.6 kg
